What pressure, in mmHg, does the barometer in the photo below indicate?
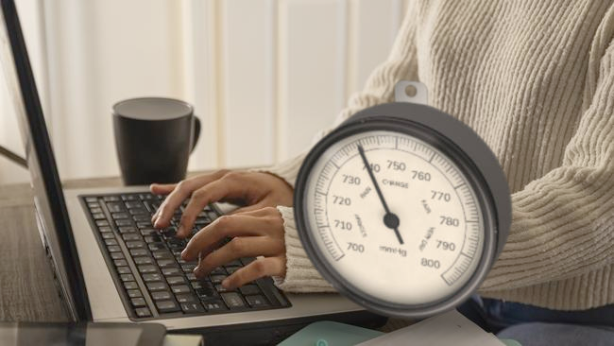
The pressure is 740 mmHg
